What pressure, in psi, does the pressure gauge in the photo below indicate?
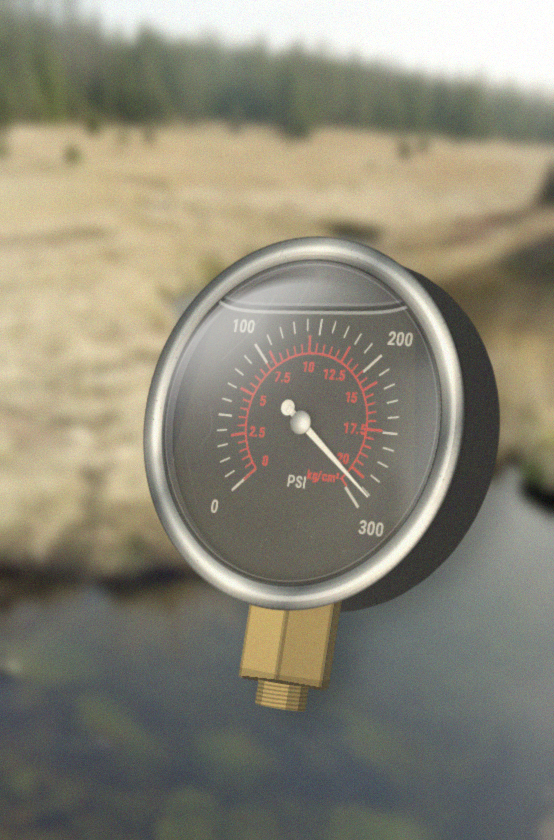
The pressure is 290 psi
